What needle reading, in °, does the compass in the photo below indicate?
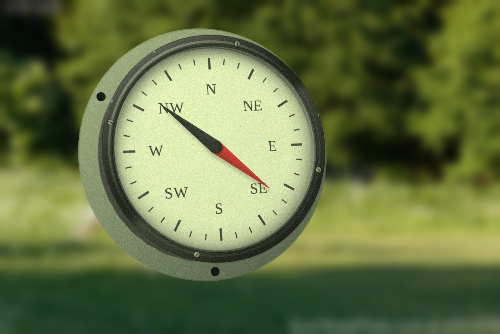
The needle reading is 130 °
